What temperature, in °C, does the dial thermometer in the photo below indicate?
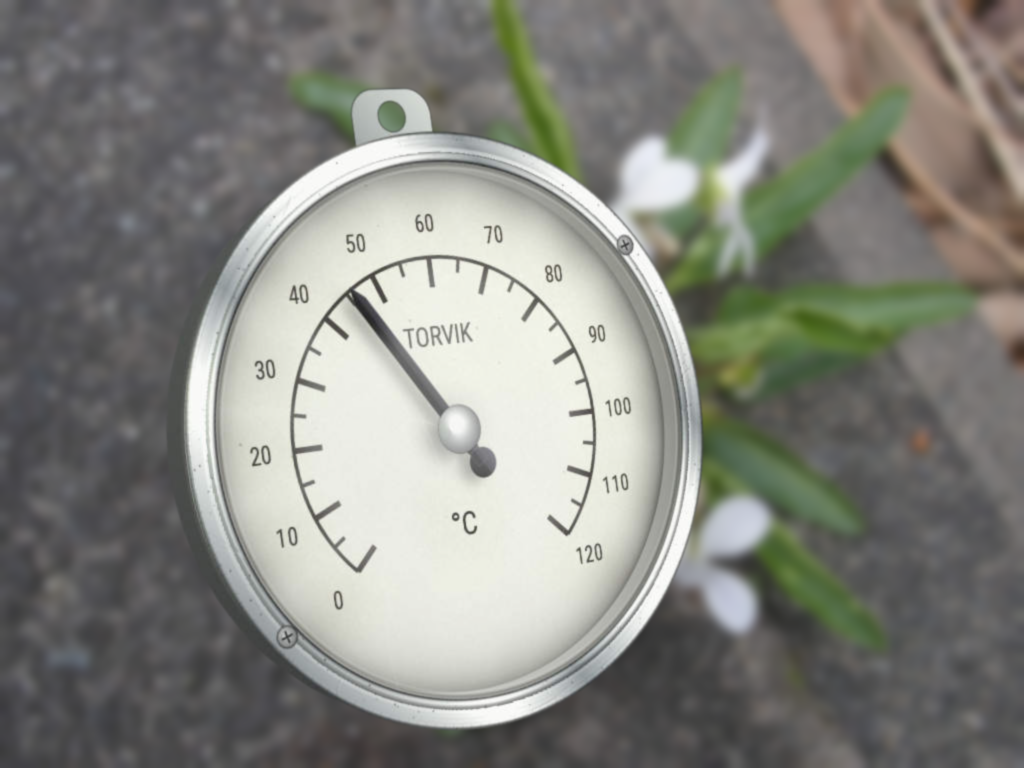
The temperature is 45 °C
